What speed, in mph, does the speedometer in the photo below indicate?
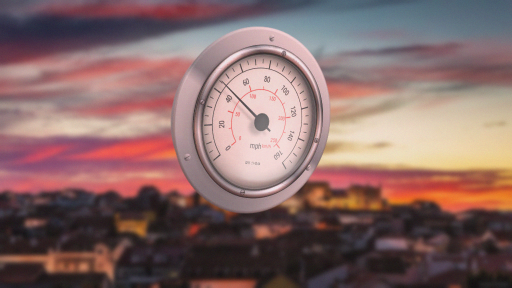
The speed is 45 mph
